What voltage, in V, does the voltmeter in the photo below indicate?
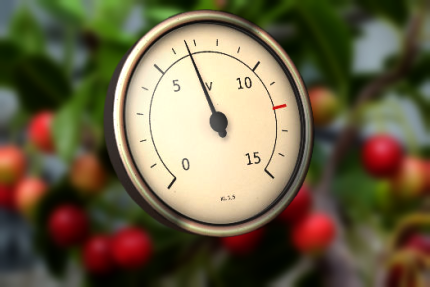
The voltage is 6.5 V
